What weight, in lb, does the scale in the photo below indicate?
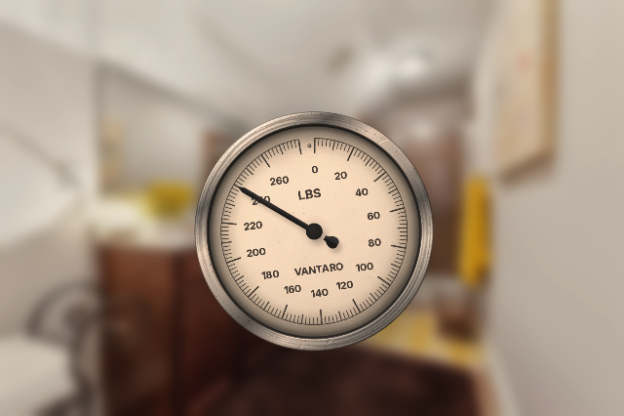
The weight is 240 lb
